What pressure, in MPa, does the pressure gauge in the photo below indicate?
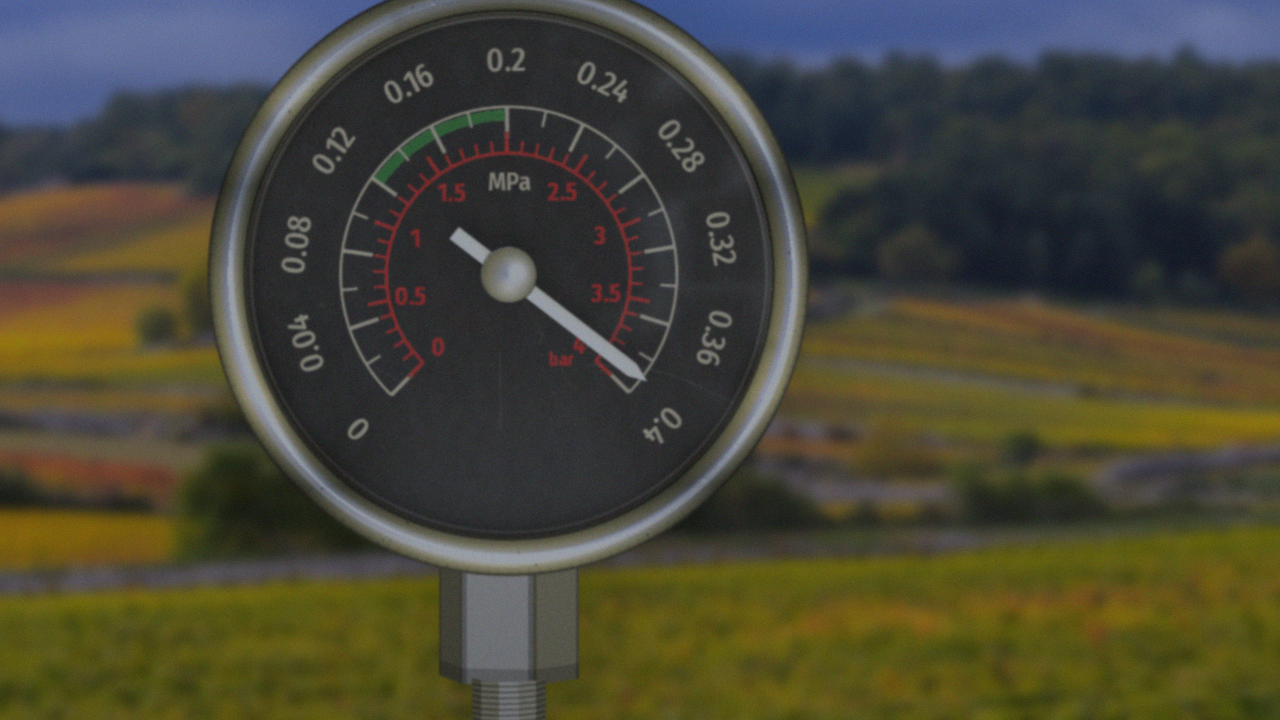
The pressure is 0.39 MPa
